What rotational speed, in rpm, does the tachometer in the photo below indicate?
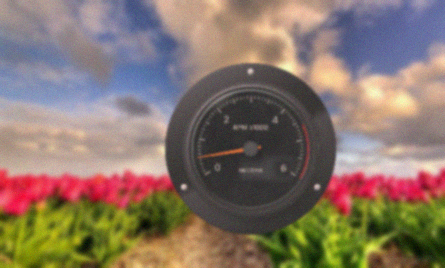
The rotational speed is 500 rpm
